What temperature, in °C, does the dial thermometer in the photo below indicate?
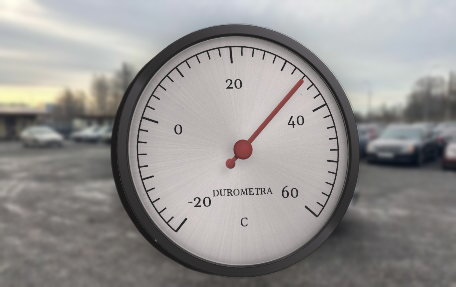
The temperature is 34 °C
